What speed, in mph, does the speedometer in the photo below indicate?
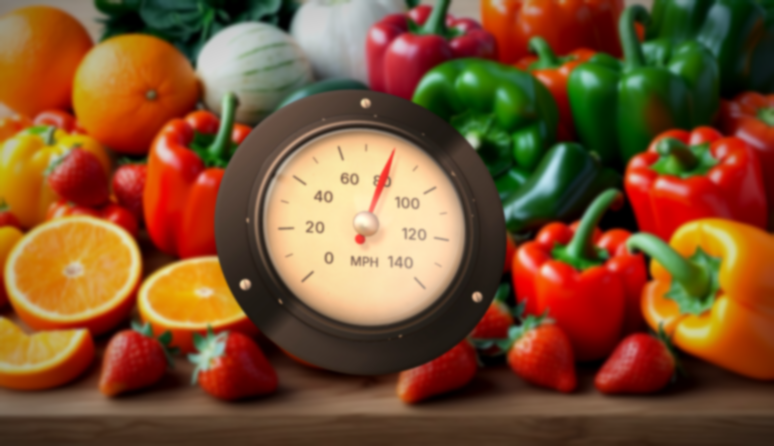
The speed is 80 mph
